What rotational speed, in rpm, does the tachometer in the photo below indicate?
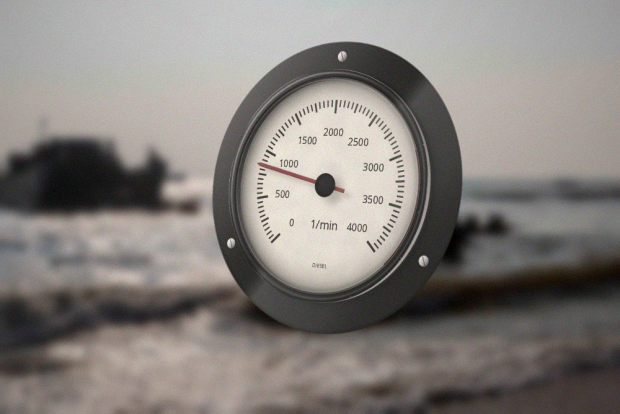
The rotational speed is 850 rpm
